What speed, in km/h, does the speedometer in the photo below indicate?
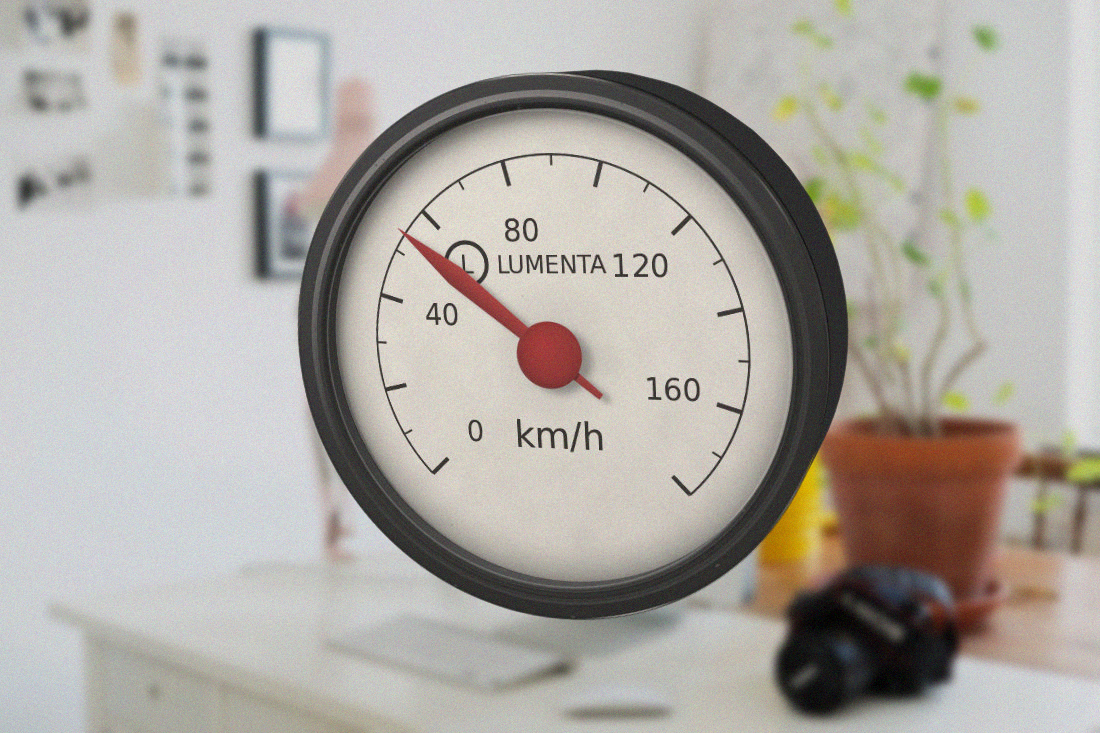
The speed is 55 km/h
